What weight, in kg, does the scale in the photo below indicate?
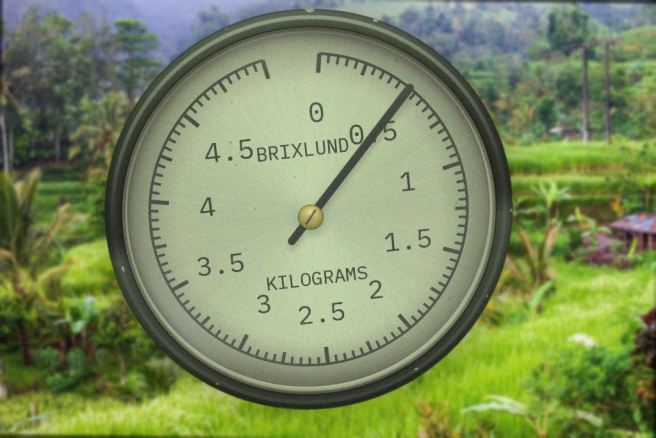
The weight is 0.5 kg
